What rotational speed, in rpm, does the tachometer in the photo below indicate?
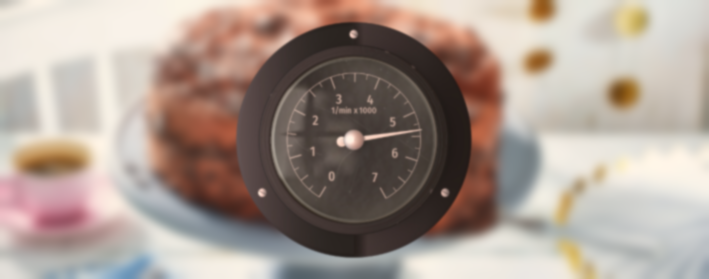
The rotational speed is 5375 rpm
